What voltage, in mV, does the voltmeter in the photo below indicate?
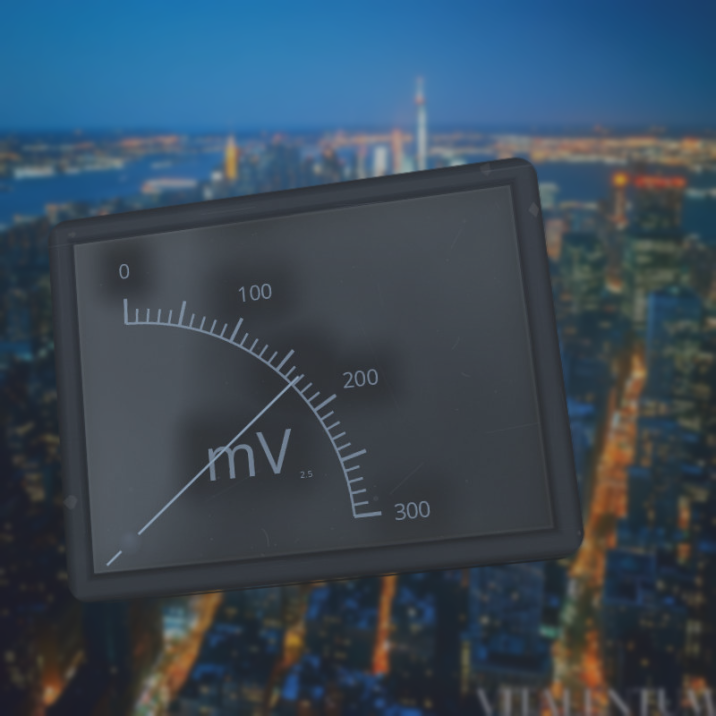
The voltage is 170 mV
